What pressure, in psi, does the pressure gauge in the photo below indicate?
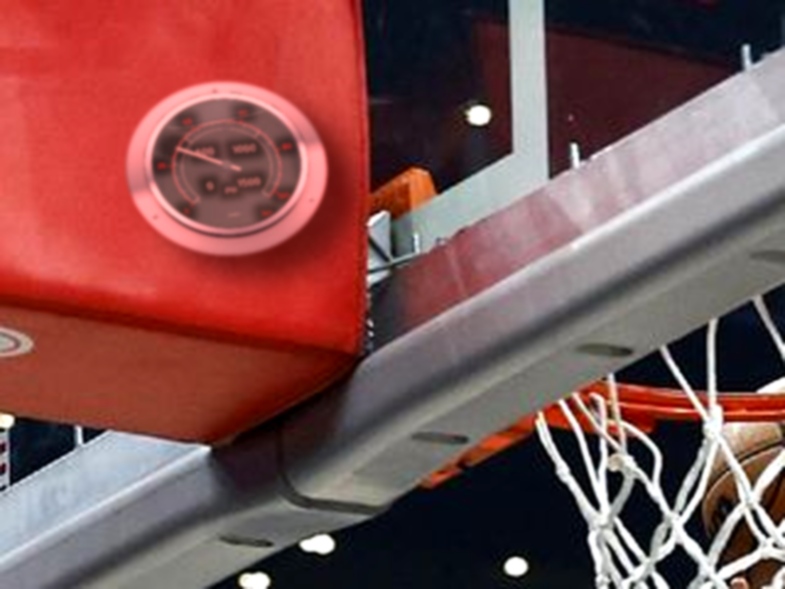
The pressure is 400 psi
